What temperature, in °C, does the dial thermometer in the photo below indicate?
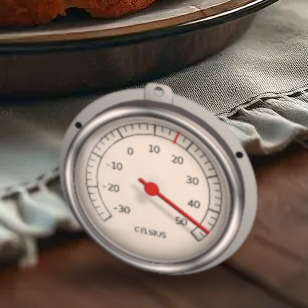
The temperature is 46 °C
